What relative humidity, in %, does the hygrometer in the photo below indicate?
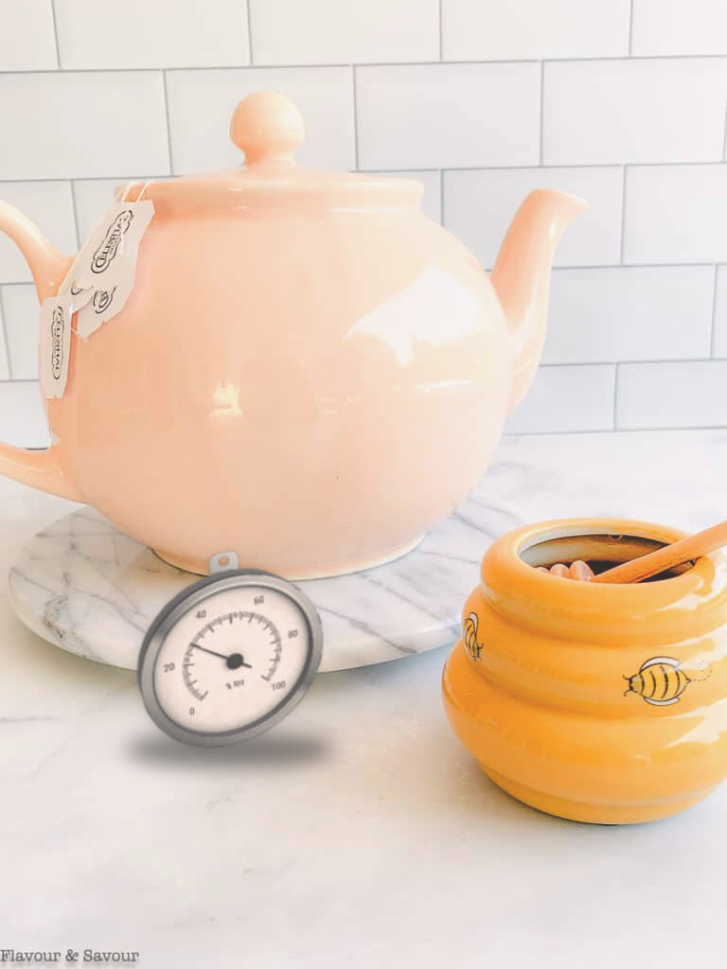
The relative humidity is 30 %
